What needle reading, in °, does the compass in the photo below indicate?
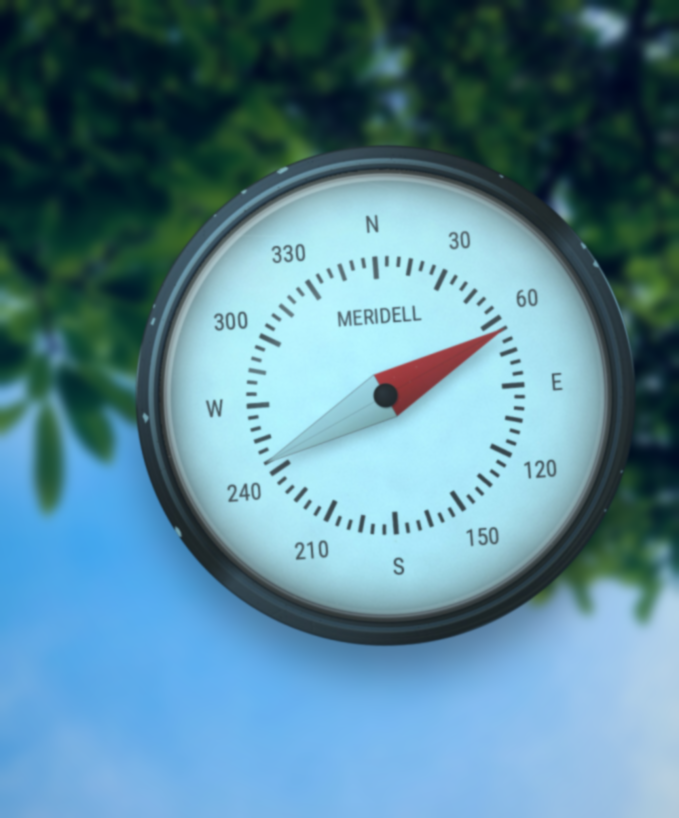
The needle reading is 65 °
